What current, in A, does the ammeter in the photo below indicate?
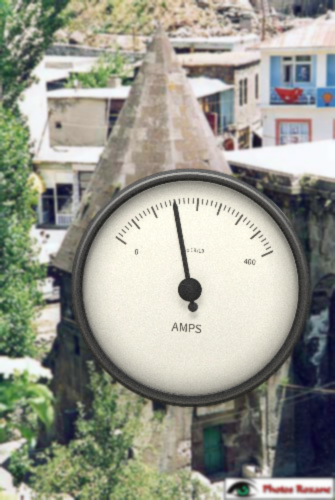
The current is 150 A
